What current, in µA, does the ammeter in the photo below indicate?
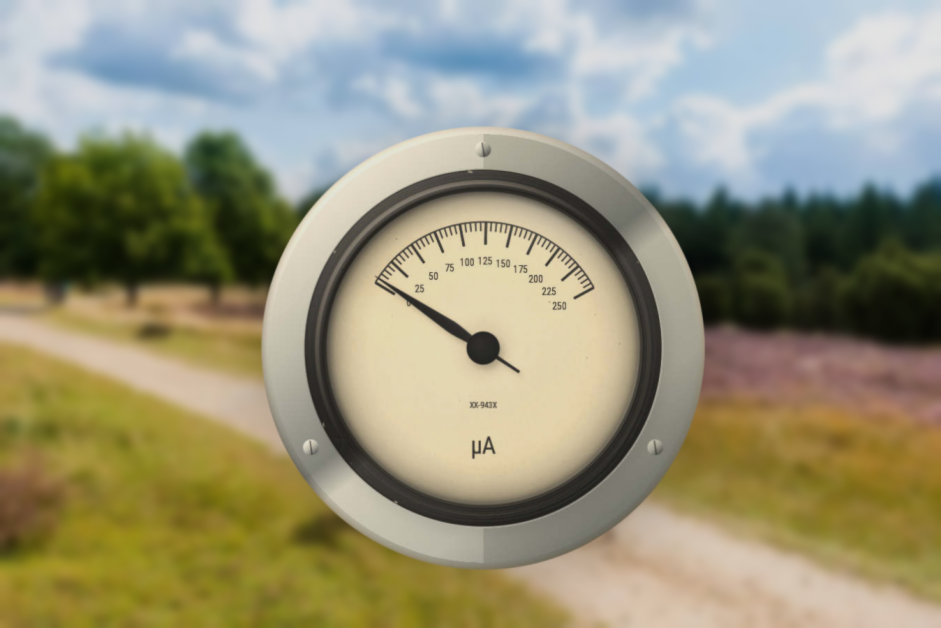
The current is 5 µA
